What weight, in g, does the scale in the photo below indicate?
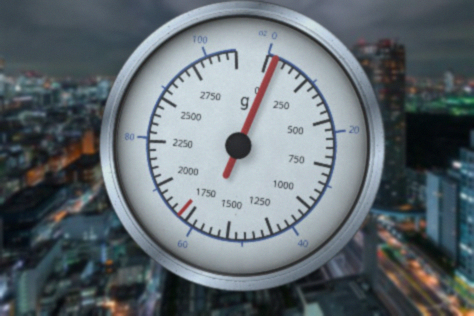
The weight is 50 g
